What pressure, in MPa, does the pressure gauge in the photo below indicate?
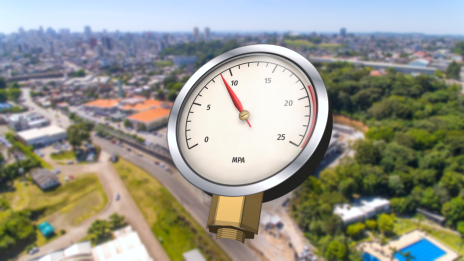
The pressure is 9 MPa
